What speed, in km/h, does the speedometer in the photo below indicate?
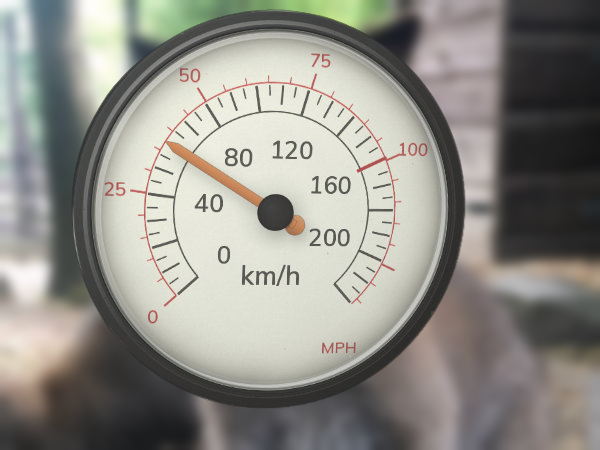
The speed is 60 km/h
